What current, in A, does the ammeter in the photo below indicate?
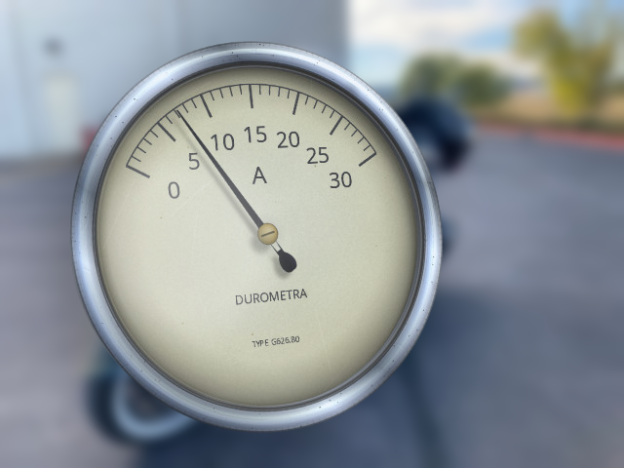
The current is 7 A
